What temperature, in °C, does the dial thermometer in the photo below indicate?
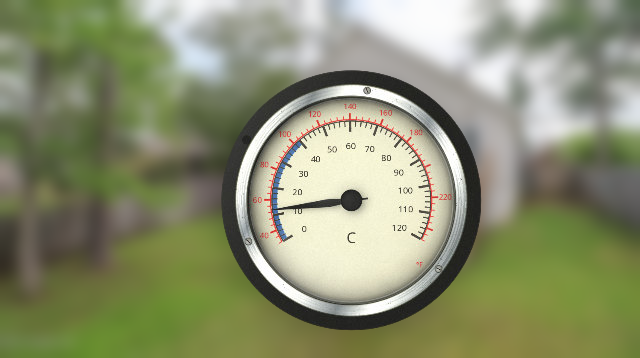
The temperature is 12 °C
